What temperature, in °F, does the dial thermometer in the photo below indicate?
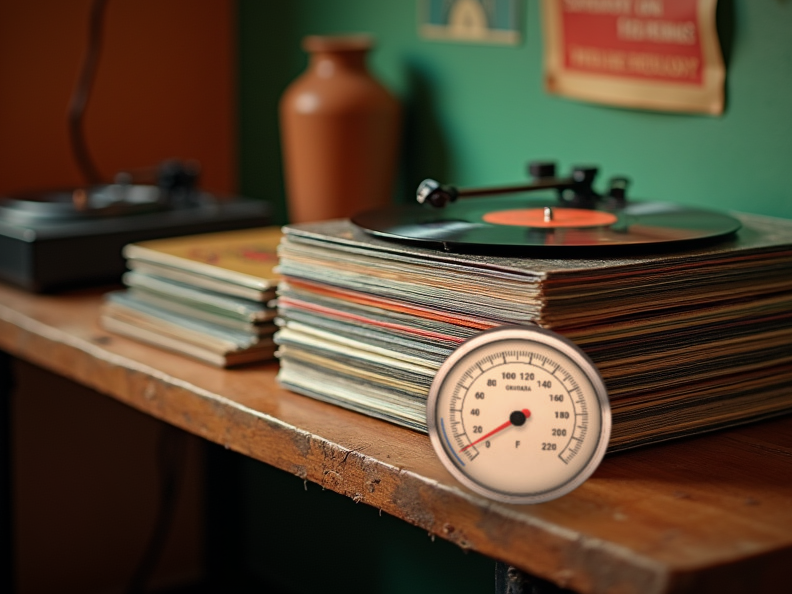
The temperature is 10 °F
